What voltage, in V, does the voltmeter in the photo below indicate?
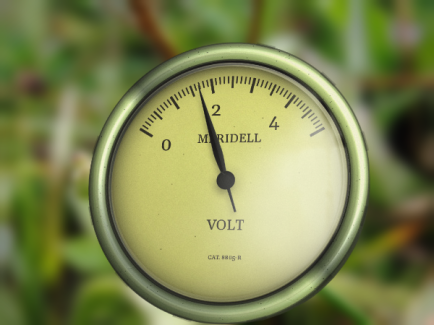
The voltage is 1.7 V
